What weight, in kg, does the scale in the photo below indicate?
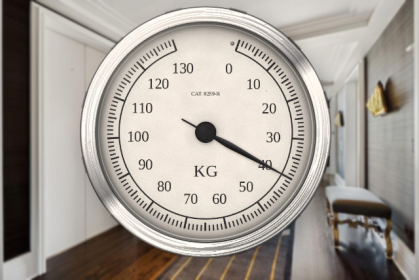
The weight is 40 kg
